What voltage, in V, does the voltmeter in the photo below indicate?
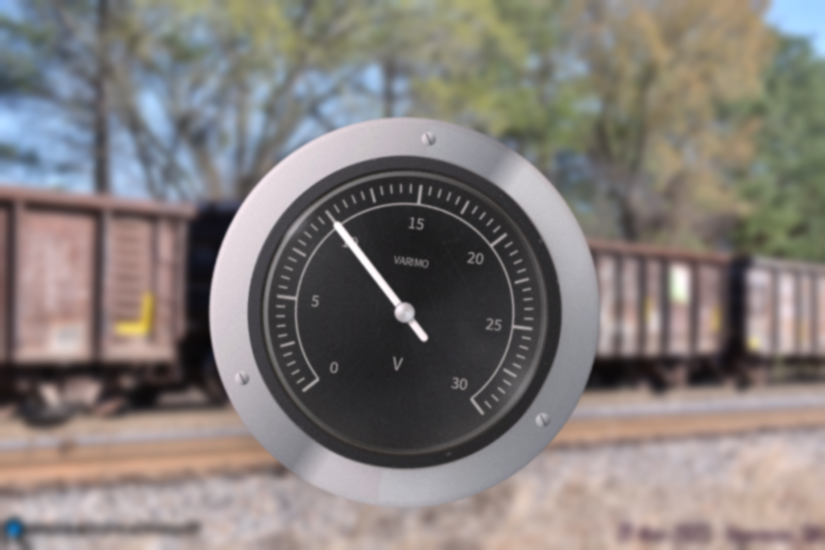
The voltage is 10 V
